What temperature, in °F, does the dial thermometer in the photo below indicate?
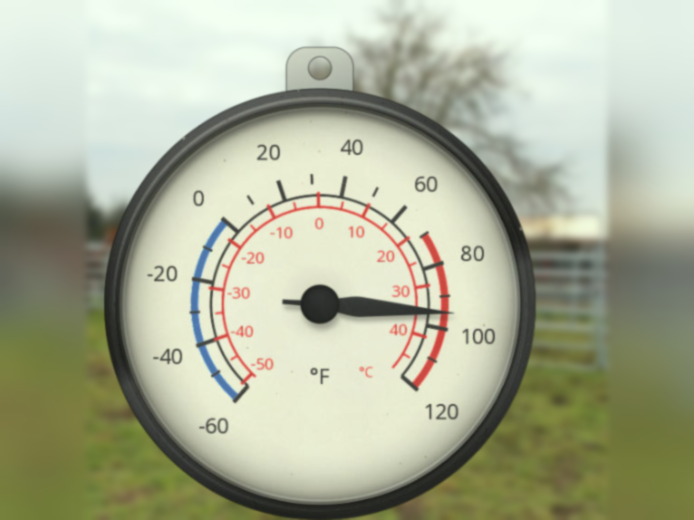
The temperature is 95 °F
